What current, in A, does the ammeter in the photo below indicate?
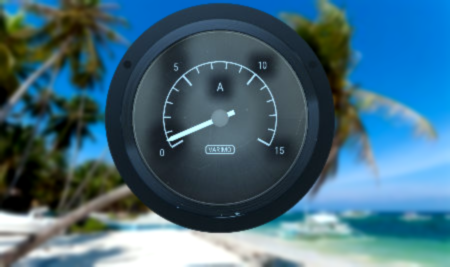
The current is 0.5 A
